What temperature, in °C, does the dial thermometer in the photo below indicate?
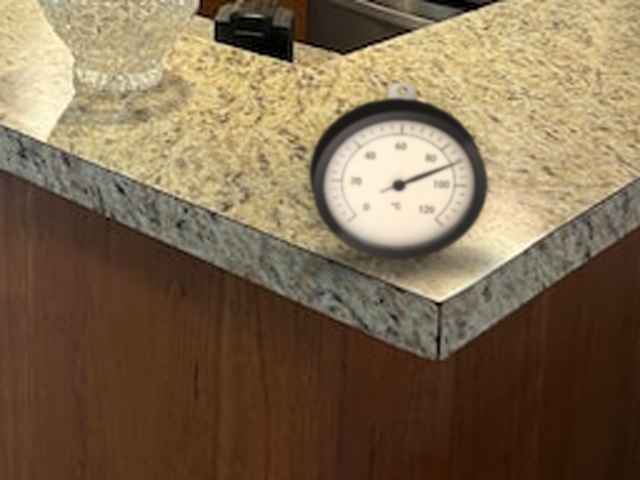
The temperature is 88 °C
